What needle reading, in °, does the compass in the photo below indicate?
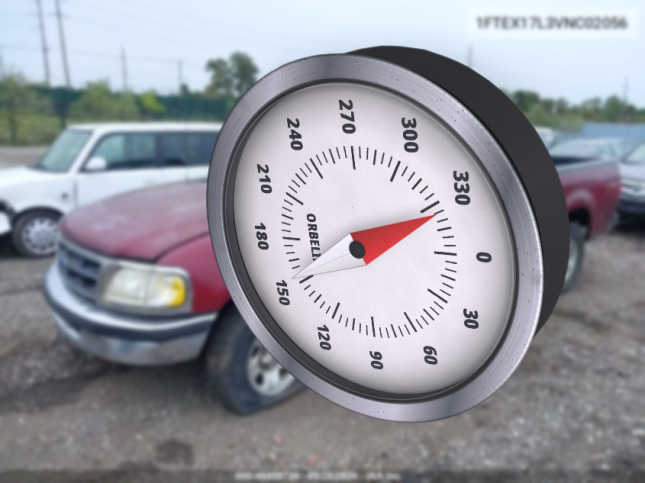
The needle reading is 335 °
